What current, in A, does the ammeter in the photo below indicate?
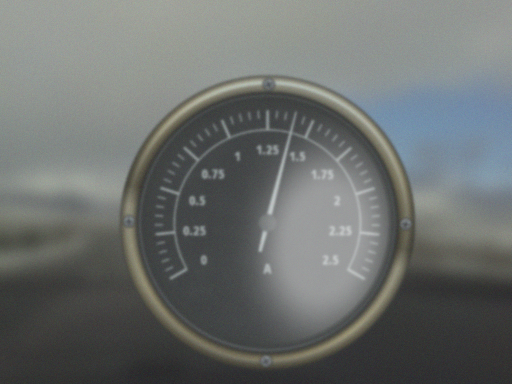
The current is 1.4 A
